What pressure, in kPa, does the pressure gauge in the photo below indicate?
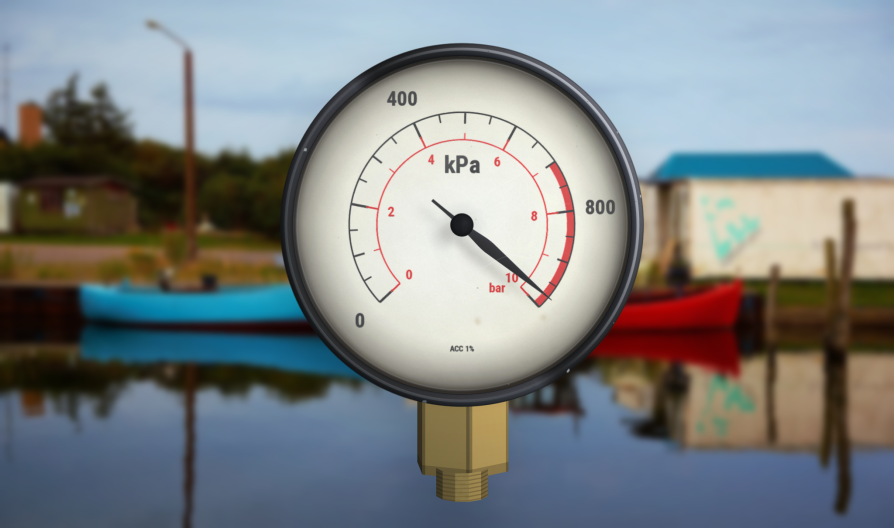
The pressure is 975 kPa
